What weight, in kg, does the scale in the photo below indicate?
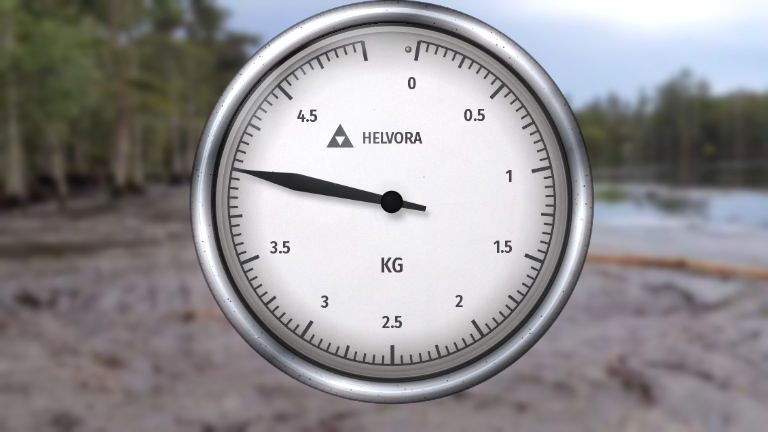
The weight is 4 kg
